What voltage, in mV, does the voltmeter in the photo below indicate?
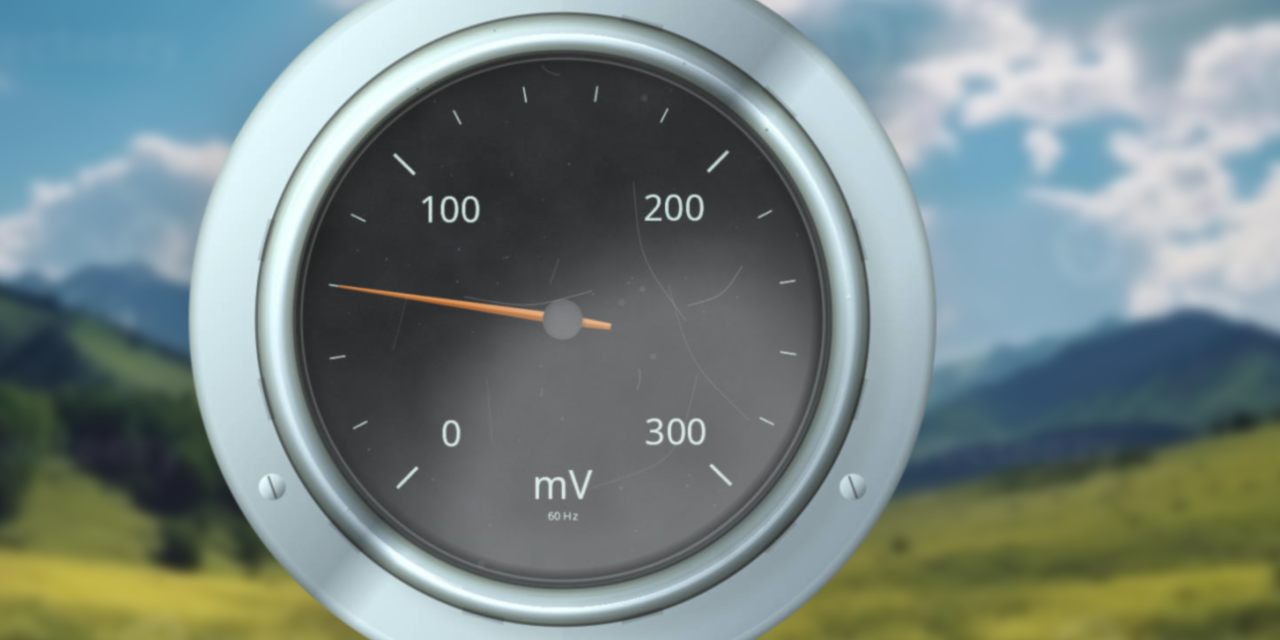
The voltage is 60 mV
